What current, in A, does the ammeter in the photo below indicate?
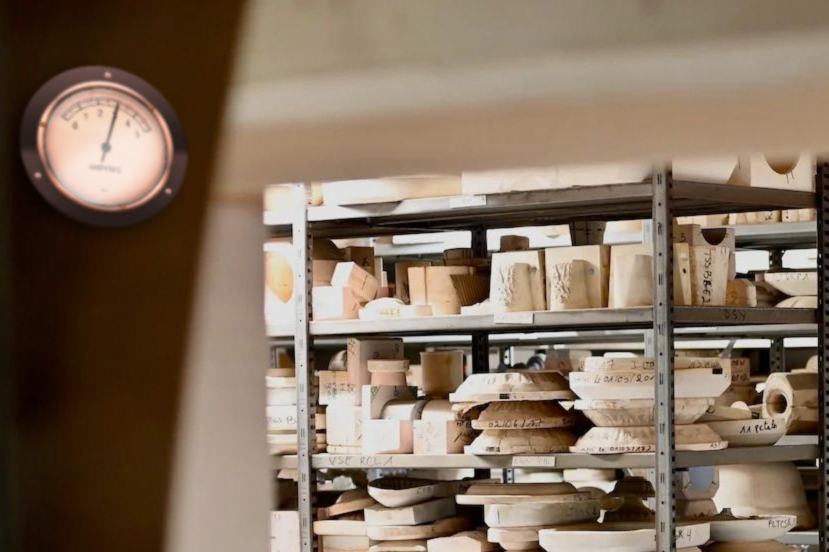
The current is 3 A
